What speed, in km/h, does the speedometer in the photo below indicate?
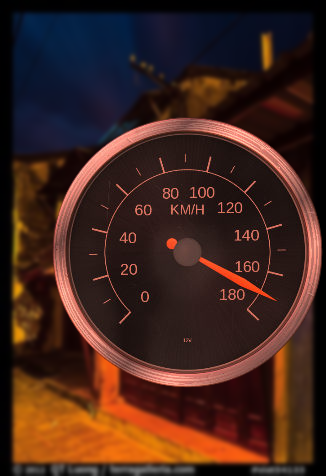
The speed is 170 km/h
